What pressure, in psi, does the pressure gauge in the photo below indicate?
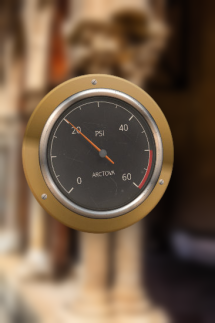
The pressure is 20 psi
